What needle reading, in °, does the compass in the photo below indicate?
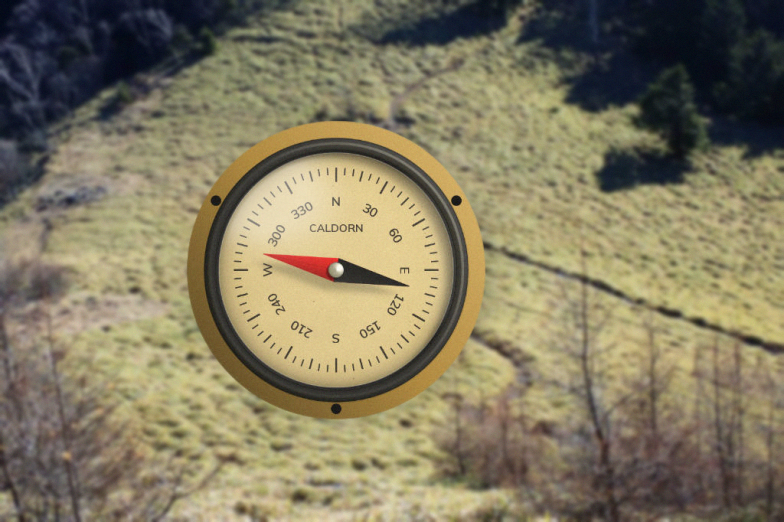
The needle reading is 282.5 °
